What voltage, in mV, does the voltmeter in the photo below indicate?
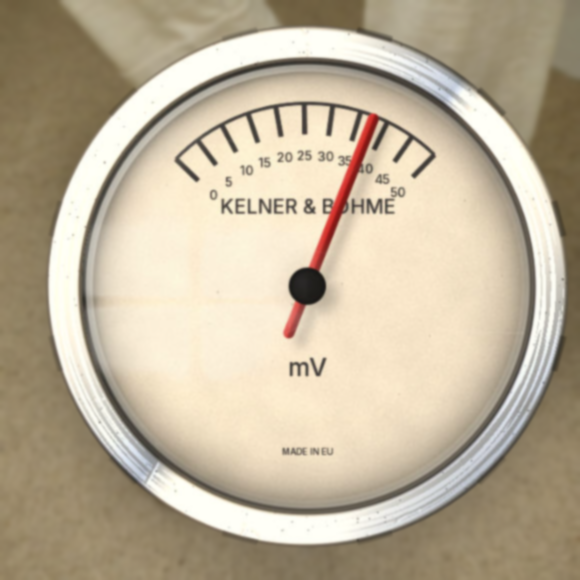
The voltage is 37.5 mV
